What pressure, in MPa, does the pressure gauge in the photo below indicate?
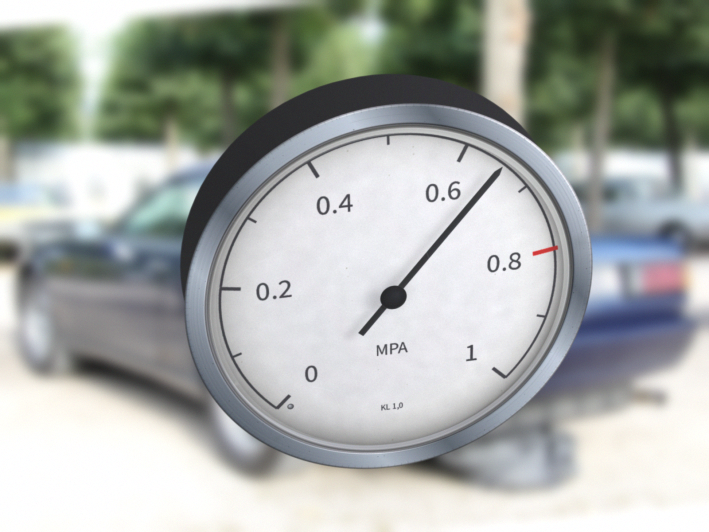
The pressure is 0.65 MPa
